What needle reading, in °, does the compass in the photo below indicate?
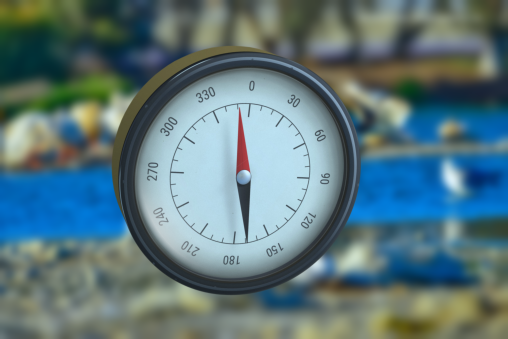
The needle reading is 350 °
